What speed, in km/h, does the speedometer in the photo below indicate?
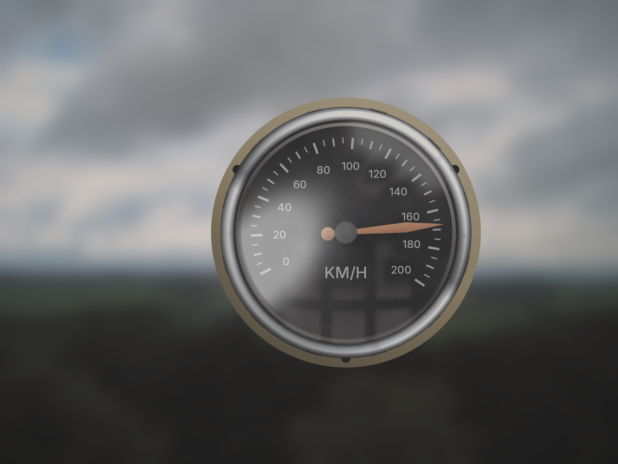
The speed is 167.5 km/h
